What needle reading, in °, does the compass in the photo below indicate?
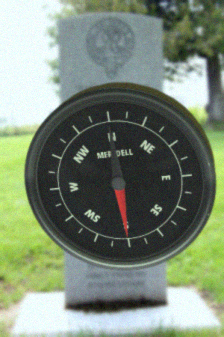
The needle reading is 180 °
